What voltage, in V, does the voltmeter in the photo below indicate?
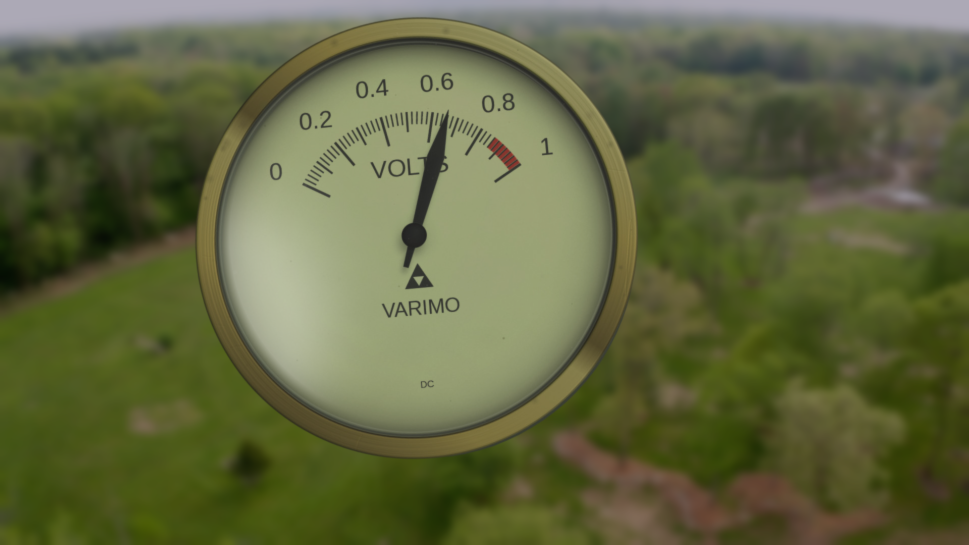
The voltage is 0.66 V
